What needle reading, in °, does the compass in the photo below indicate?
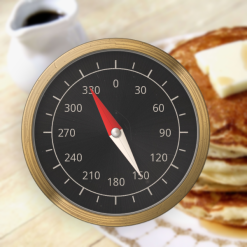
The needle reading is 330 °
